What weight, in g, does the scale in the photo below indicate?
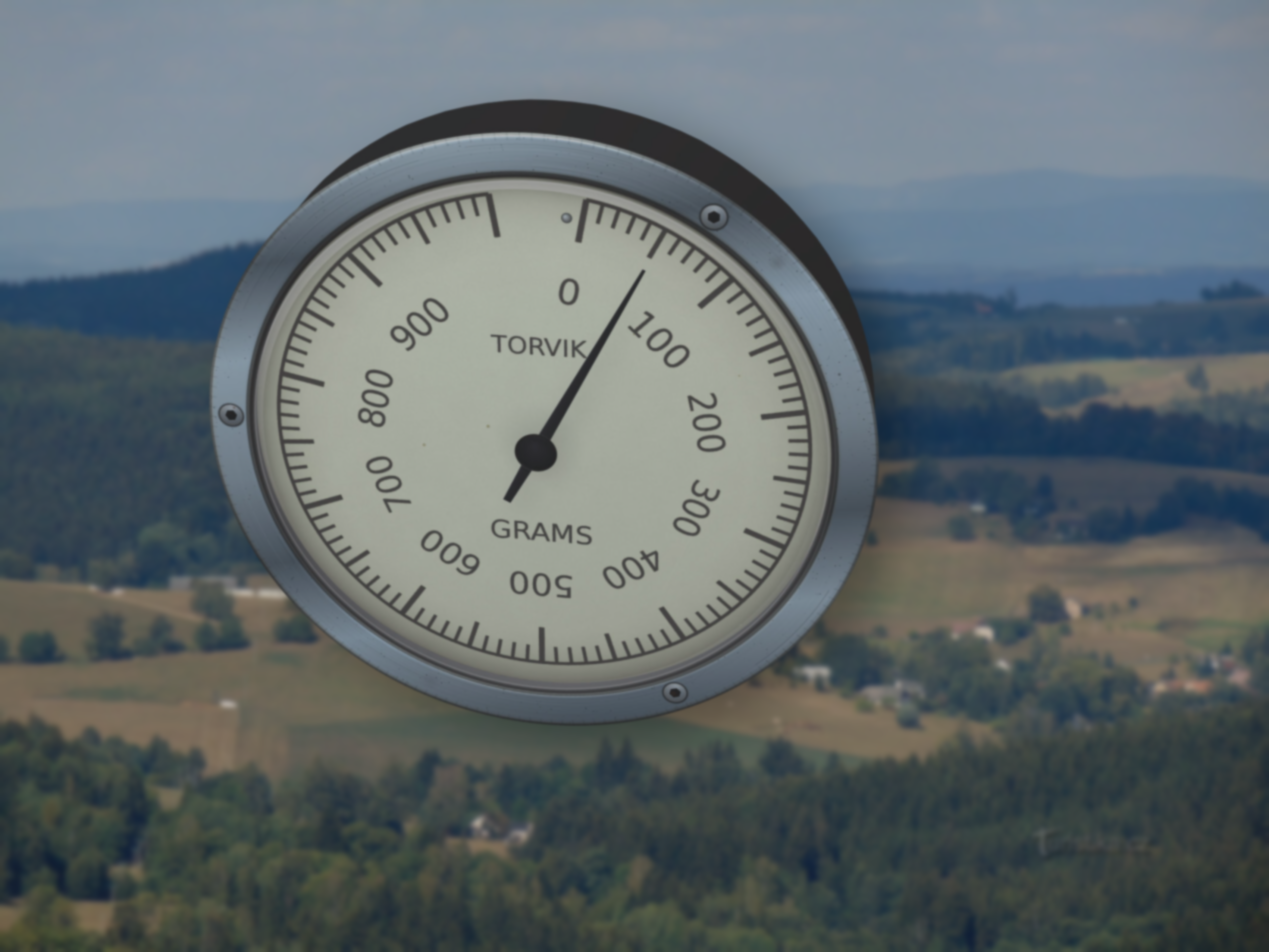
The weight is 50 g
